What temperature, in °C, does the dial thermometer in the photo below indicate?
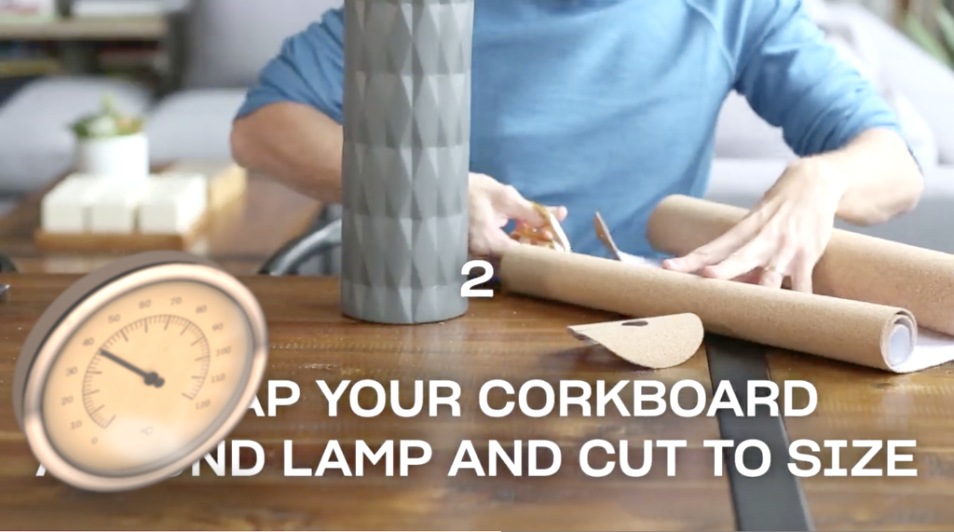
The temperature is 40 °C
